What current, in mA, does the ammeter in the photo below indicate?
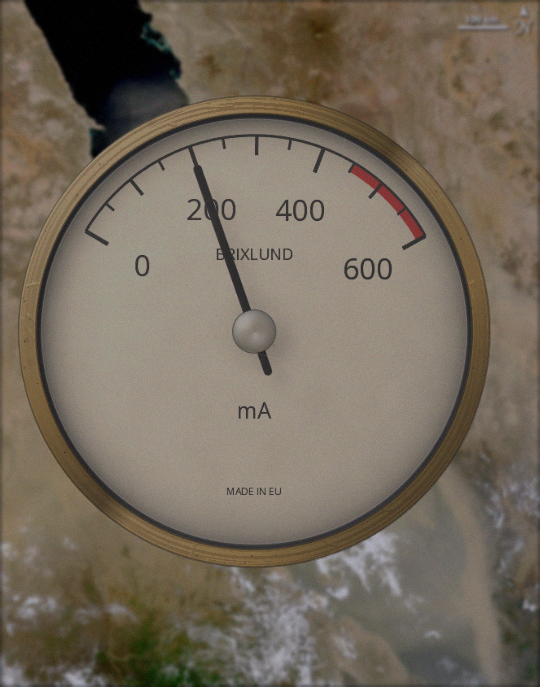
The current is 200 mA
